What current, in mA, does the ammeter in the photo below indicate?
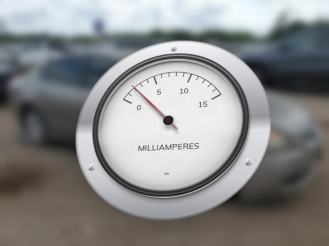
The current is 2 mA
